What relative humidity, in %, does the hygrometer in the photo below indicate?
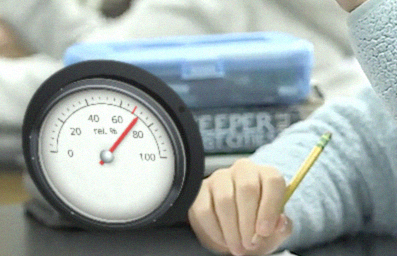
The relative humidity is 72 %
